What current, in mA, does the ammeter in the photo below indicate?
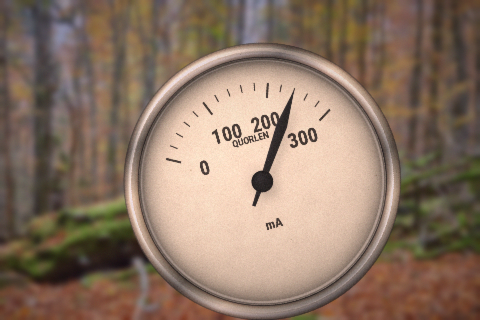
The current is 240 mA
